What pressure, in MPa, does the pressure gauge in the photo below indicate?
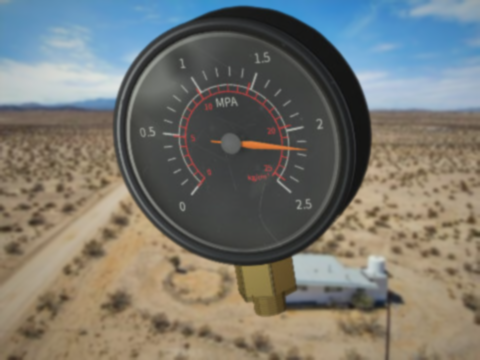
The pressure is 2.15 MPa
